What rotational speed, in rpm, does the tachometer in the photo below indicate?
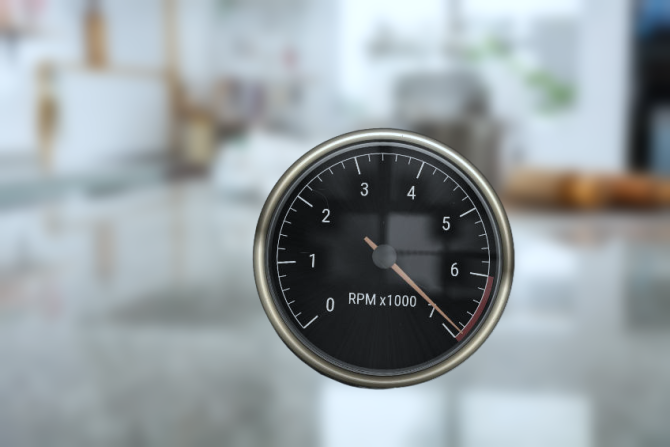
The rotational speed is 6900 rpm
